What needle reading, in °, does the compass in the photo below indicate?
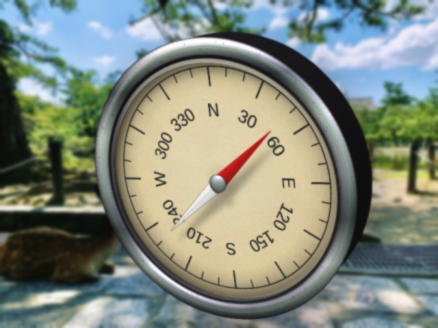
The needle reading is 50 °
